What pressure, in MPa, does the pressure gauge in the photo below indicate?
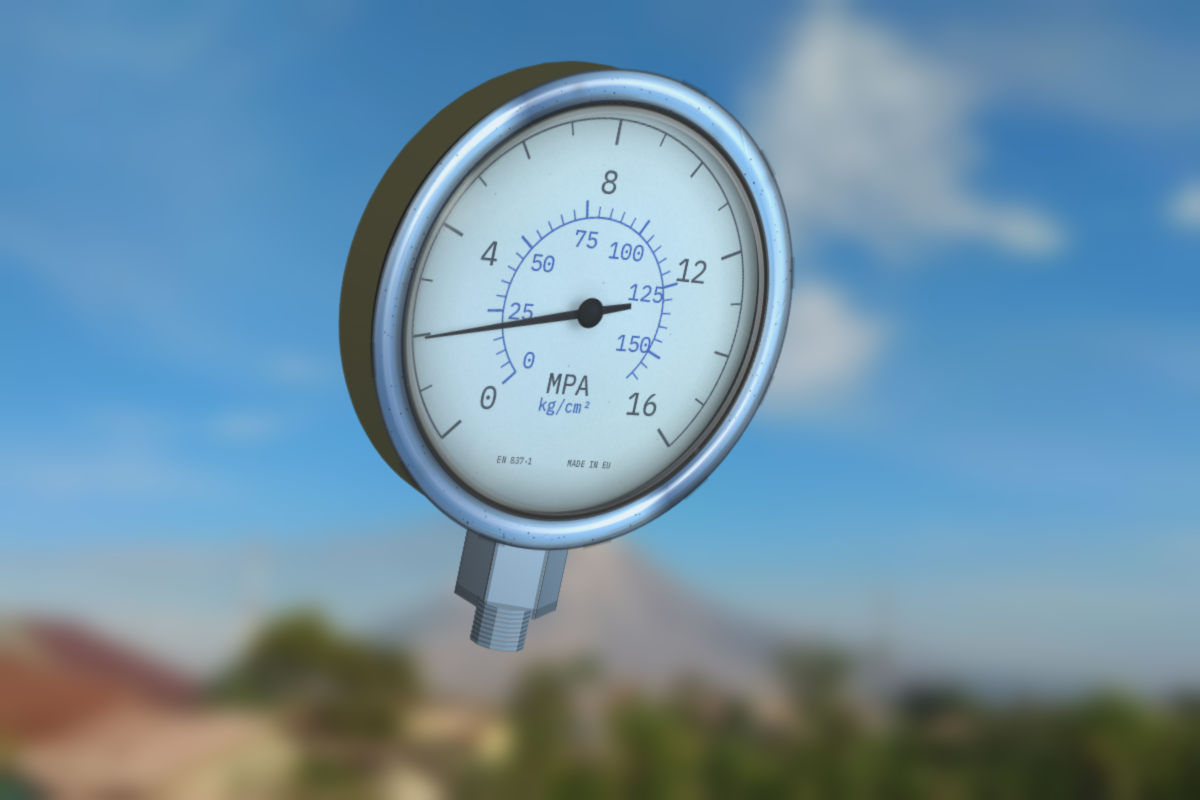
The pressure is 2 MPa
